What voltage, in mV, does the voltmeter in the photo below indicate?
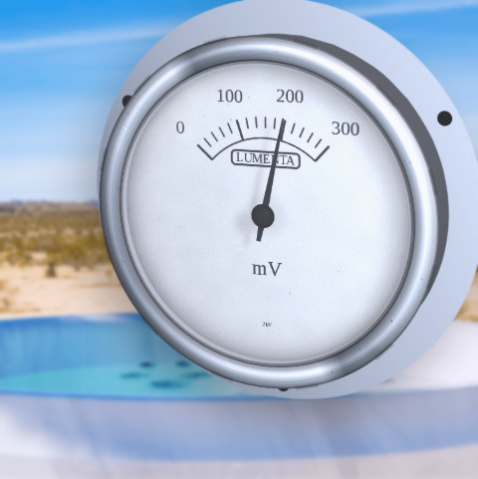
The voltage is 200 mV
